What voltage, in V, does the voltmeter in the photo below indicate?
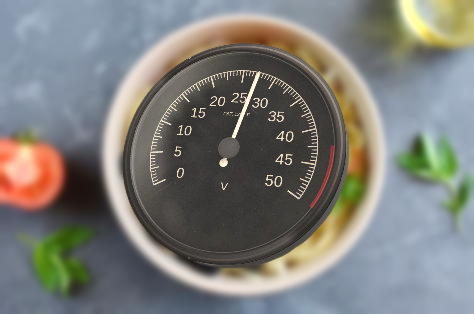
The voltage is 27.5 V
